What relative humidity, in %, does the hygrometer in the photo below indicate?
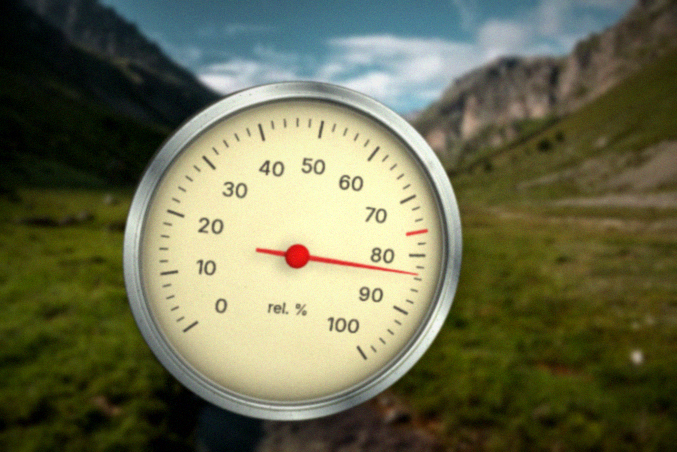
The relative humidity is 83 %
